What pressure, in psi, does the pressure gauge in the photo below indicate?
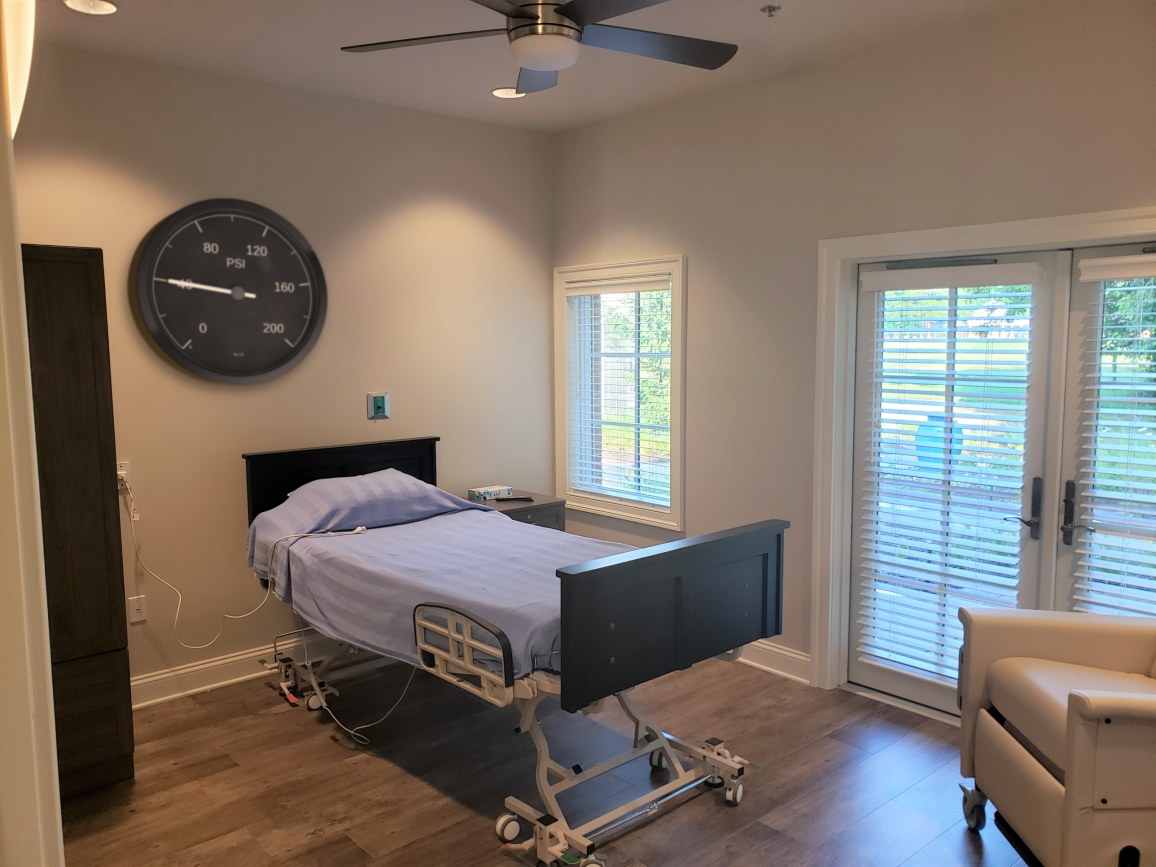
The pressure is 40 psi
